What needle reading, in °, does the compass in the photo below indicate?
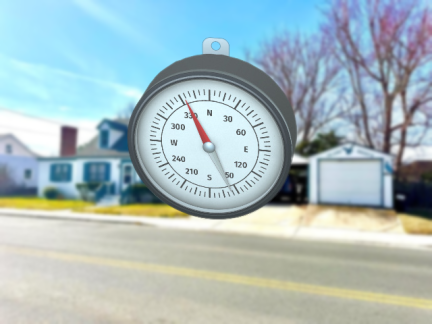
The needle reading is 335 °
